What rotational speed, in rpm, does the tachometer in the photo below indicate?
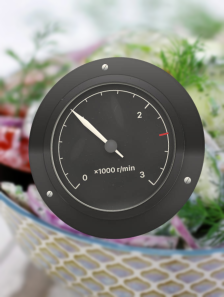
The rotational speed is 1000 rpm
